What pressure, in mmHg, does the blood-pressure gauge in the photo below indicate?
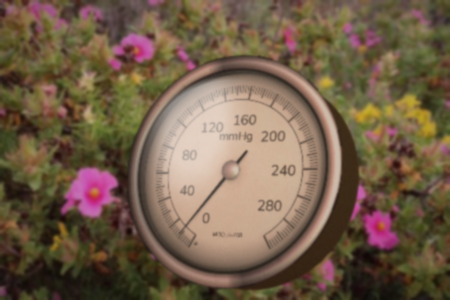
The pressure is 10 mmHg
